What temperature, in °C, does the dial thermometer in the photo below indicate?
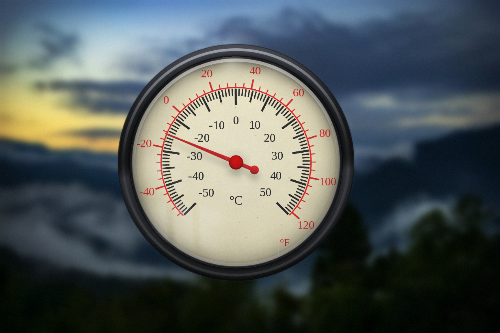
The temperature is -25 °C
